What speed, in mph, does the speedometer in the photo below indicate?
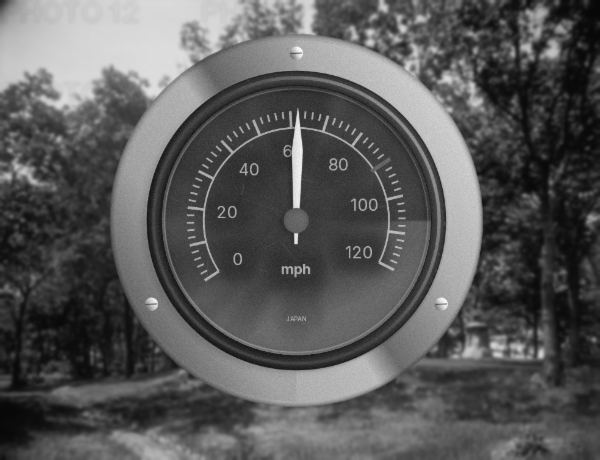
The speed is 62 mph
